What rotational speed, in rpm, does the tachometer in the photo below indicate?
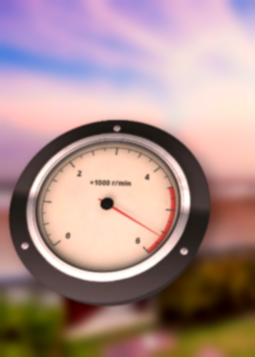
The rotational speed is 5625 rpm
